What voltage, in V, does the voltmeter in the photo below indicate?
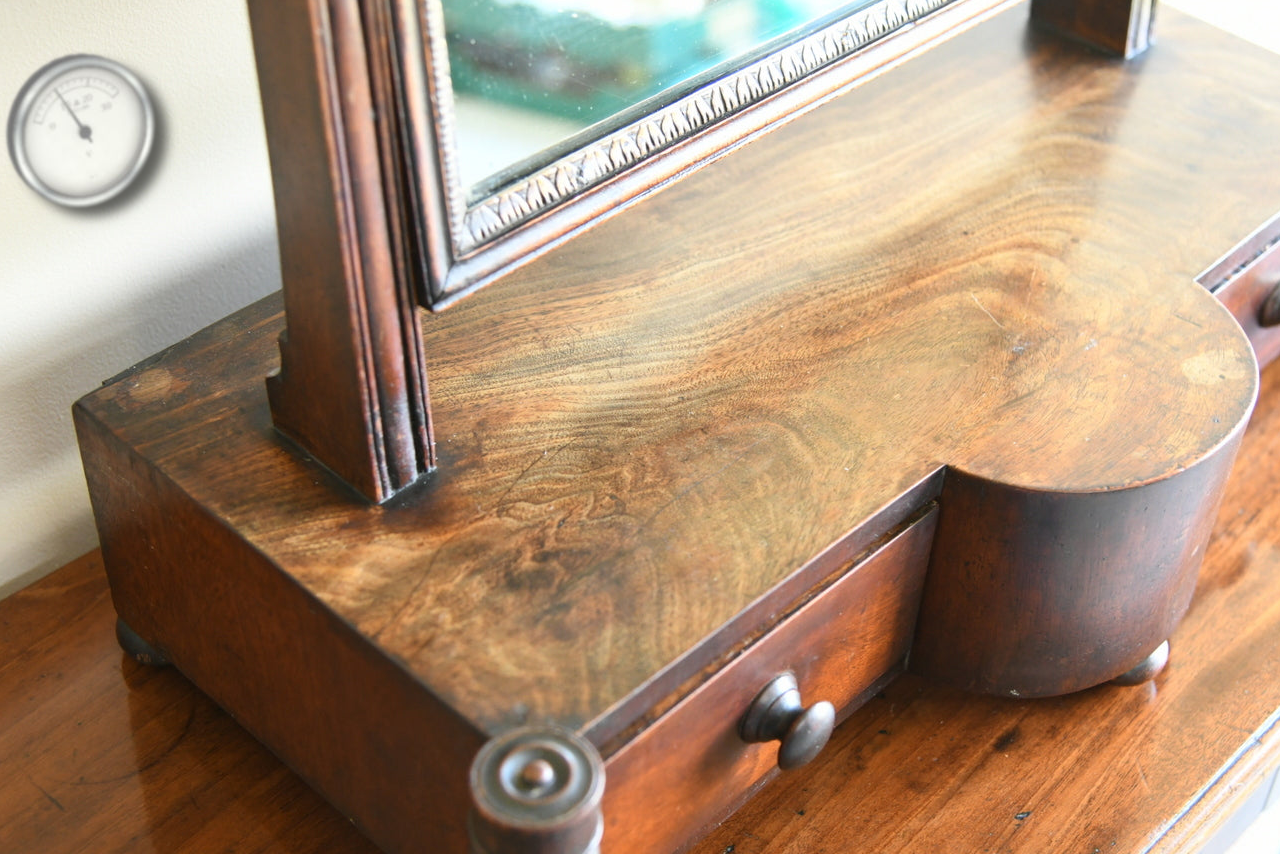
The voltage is 10 V
